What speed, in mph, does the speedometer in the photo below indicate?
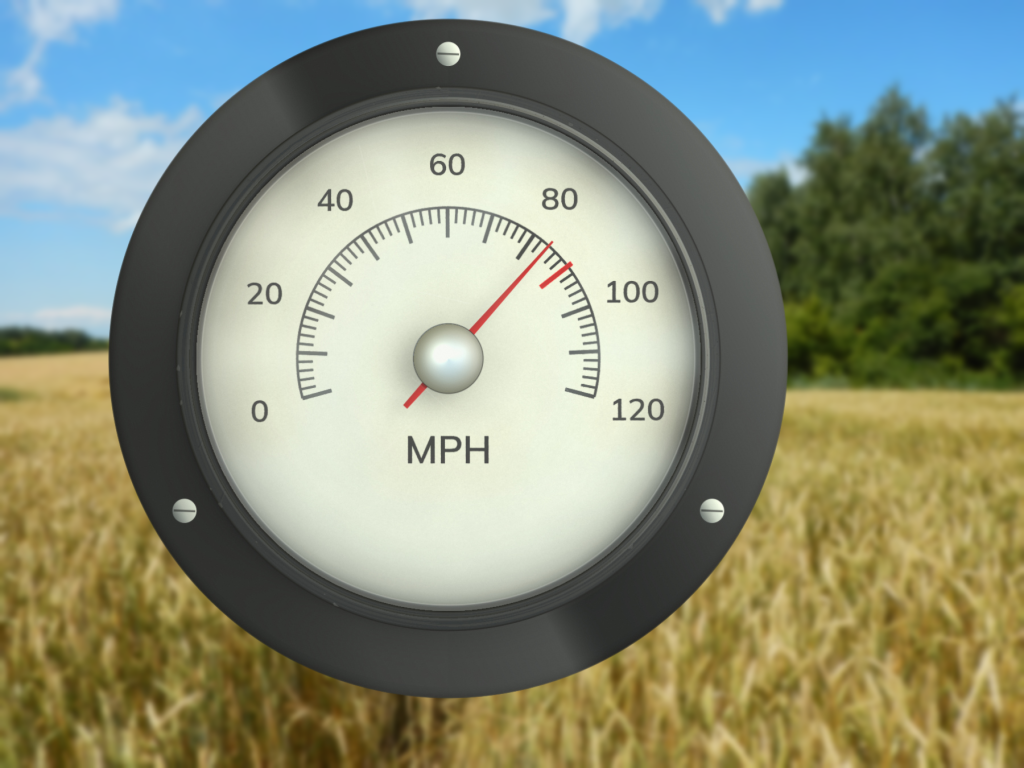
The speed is 84 mph
